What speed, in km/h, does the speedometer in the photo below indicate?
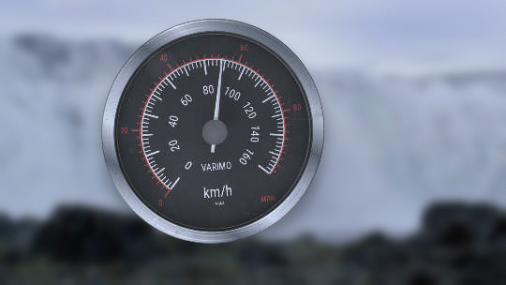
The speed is 88 km/h
